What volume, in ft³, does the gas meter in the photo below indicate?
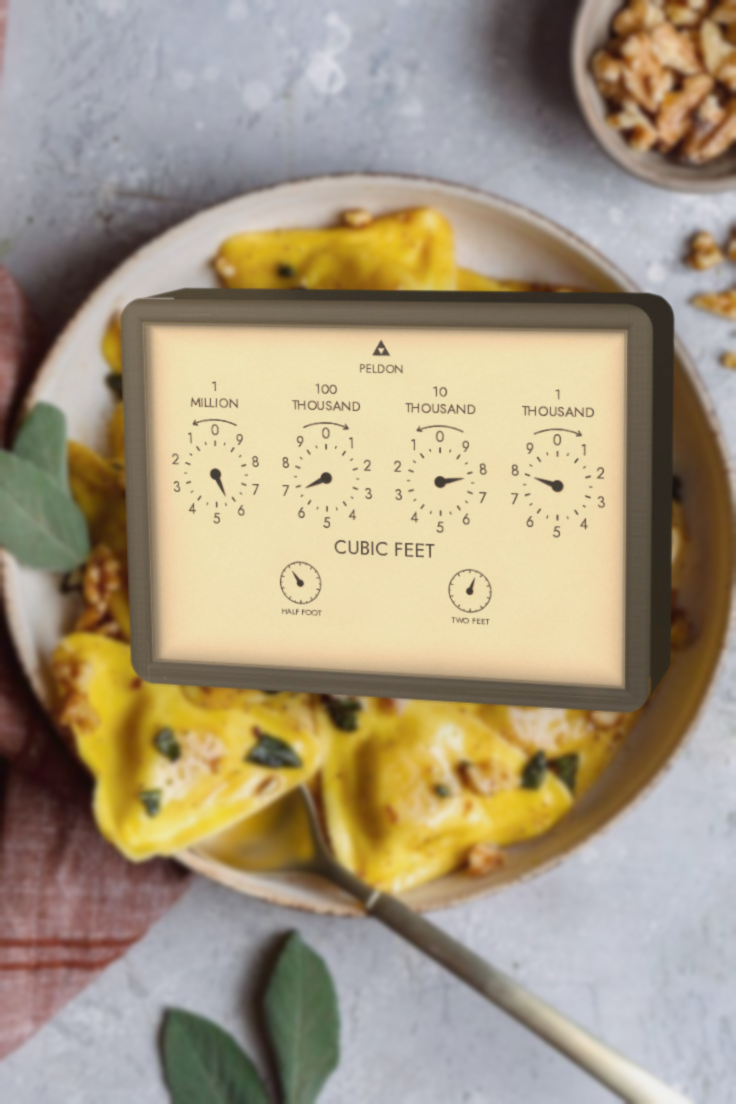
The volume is 567800 ft³
